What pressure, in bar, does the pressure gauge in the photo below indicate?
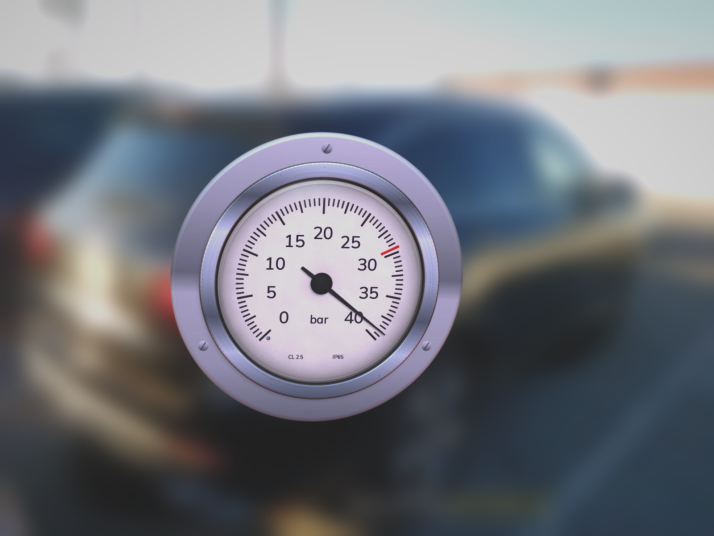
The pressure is 39 bar
